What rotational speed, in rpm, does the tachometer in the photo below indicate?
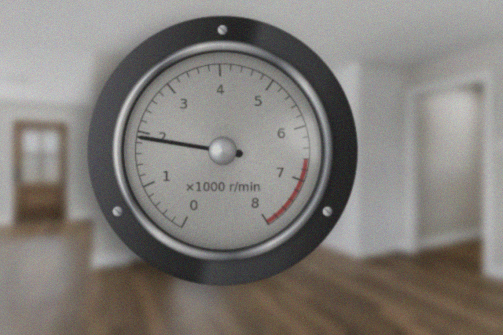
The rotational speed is 1900 rpm
